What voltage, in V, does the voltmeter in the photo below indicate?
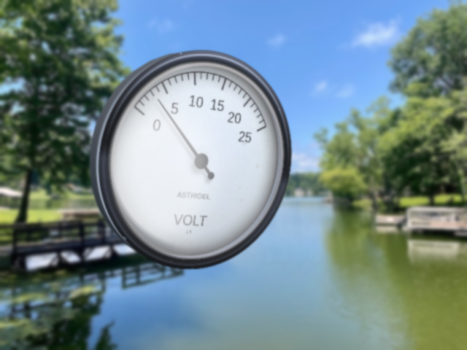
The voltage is 3 V
